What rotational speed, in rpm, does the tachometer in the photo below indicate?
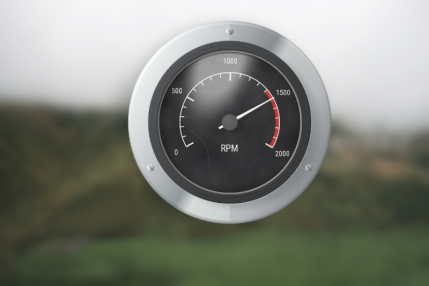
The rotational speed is 1500 rpm
